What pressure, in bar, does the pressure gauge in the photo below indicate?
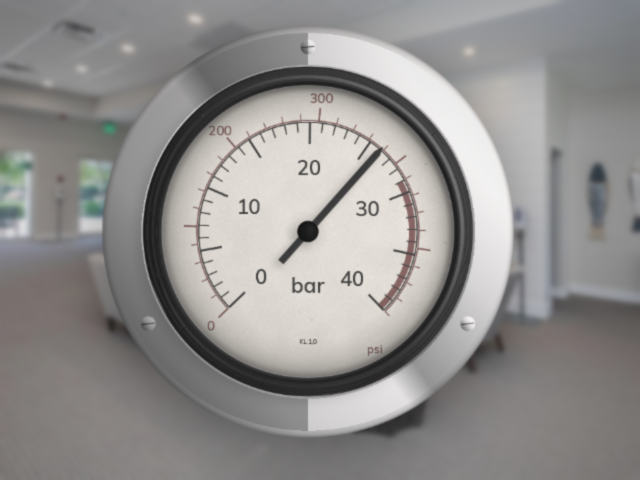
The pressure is 26 bar
